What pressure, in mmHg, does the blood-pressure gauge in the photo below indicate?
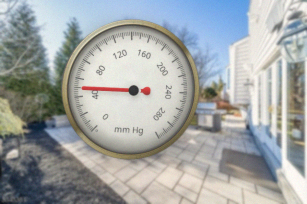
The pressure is 50 mmHg
